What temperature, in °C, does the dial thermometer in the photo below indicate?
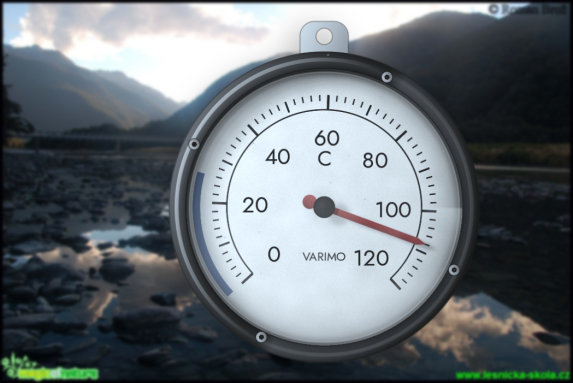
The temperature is 108 °C
